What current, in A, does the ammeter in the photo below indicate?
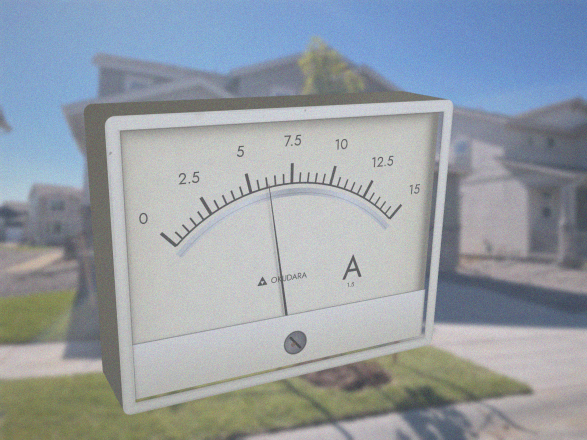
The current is 6 A
